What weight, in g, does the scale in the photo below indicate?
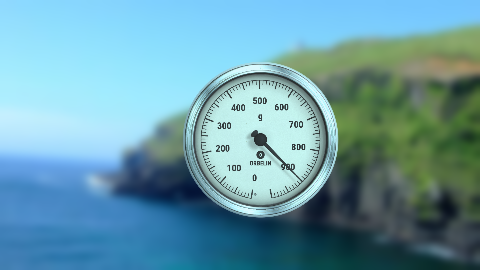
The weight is 900 g
